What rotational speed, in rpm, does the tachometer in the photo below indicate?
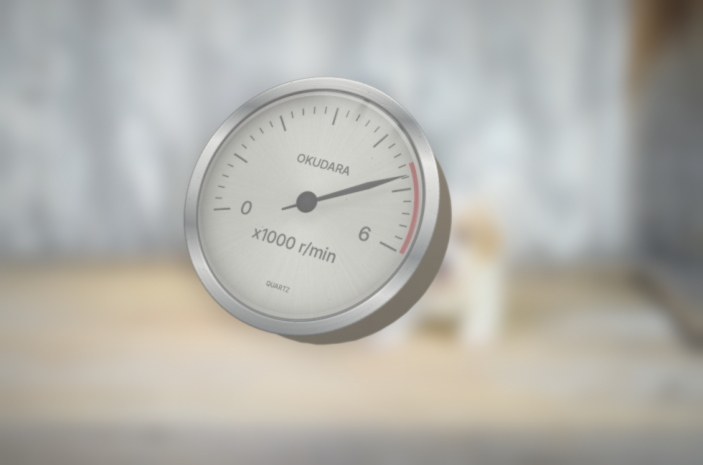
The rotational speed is 4800 rpm
